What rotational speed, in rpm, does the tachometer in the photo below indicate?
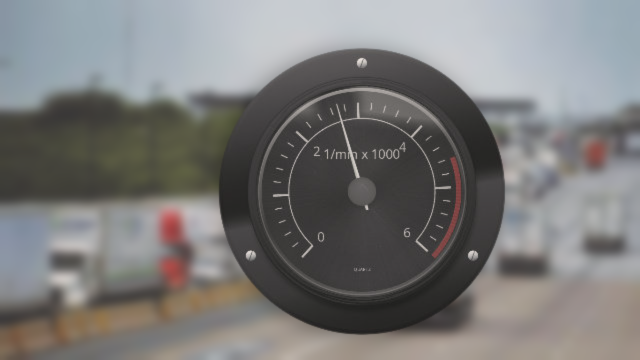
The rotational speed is 2700 rpm
